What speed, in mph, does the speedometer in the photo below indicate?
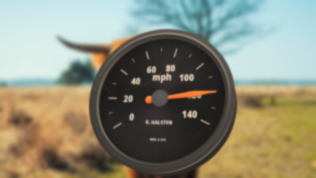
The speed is 120 mph
